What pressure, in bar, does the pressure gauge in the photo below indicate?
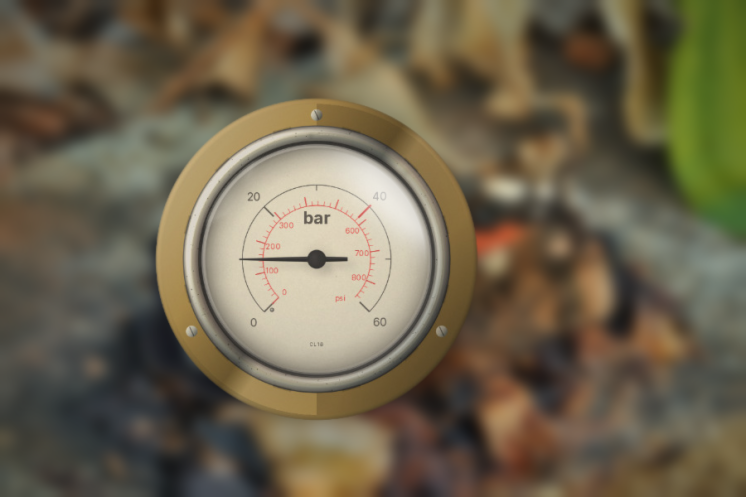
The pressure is 10 bar
